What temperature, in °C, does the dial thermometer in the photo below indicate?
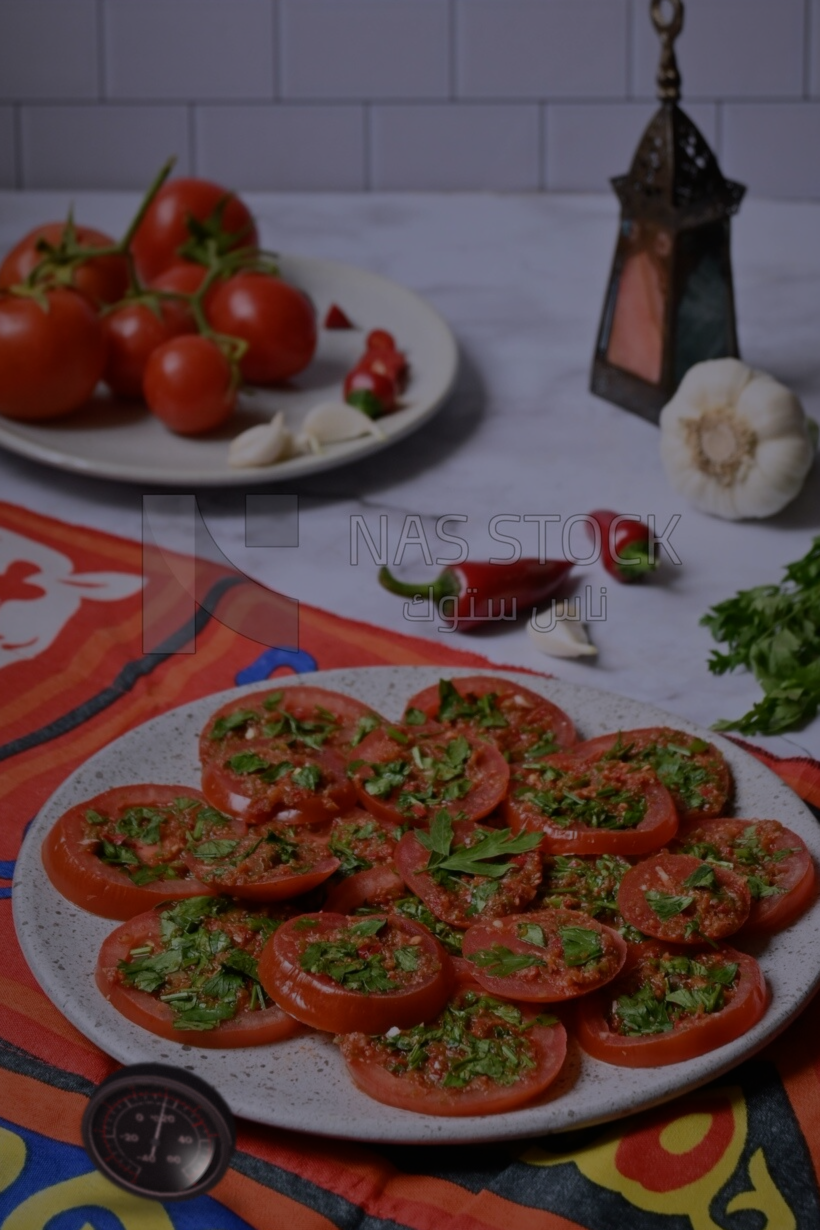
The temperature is 16 °C
